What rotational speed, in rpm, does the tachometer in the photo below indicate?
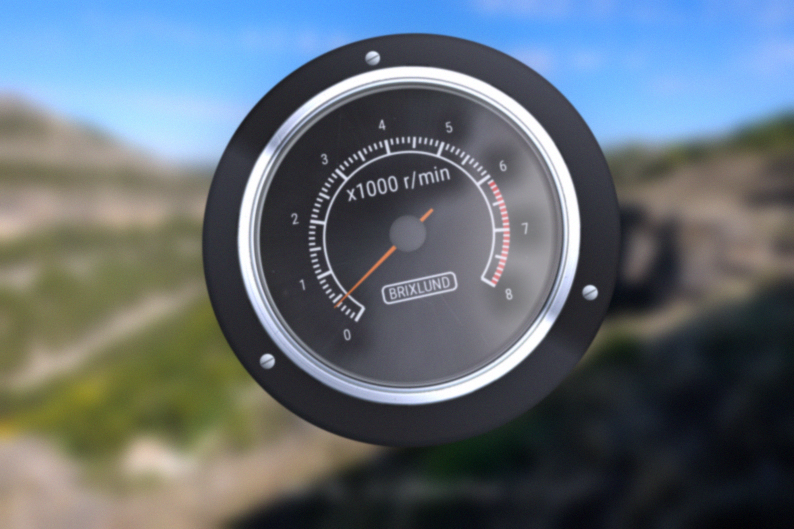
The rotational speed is 400 rpm
